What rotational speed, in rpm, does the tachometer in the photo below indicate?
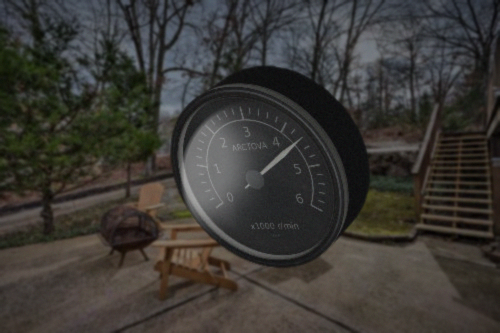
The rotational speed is 4400 rpm
